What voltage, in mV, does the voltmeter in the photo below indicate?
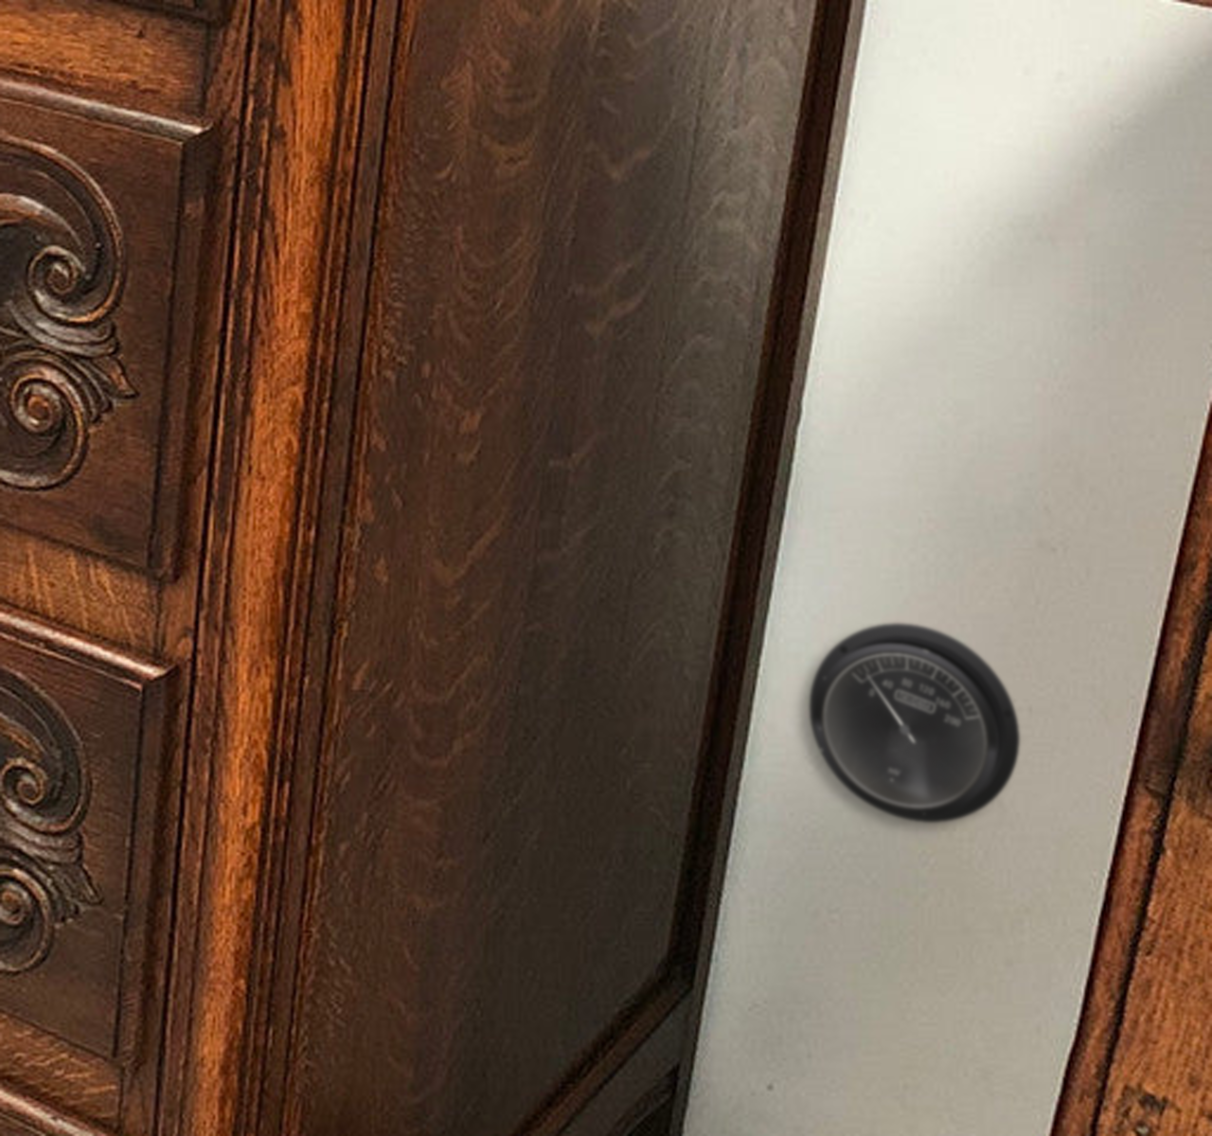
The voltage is 20 mV
